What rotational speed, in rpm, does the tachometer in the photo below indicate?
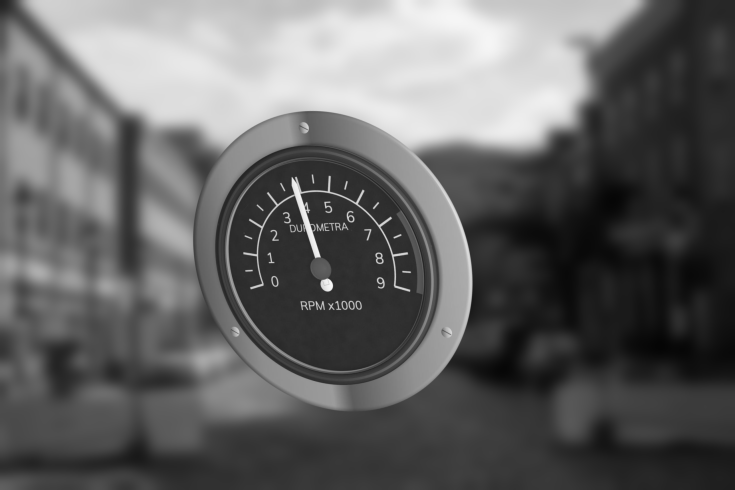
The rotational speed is 4000 rpm
